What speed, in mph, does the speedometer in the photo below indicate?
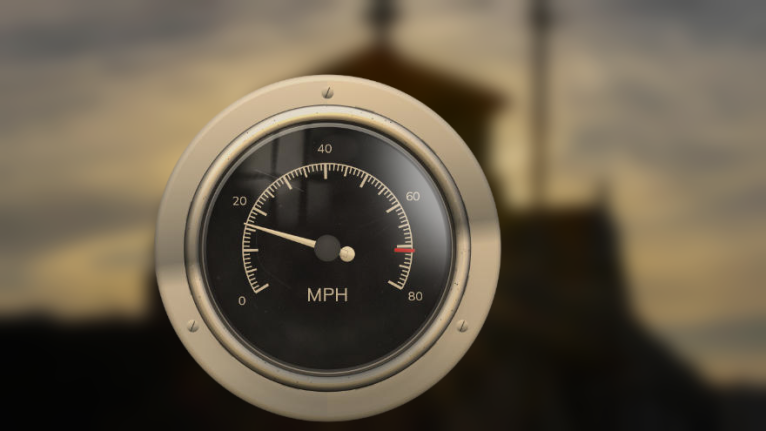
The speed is 16 mph
